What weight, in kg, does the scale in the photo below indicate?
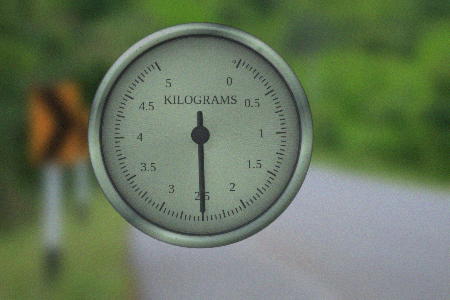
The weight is 2.5 kg
